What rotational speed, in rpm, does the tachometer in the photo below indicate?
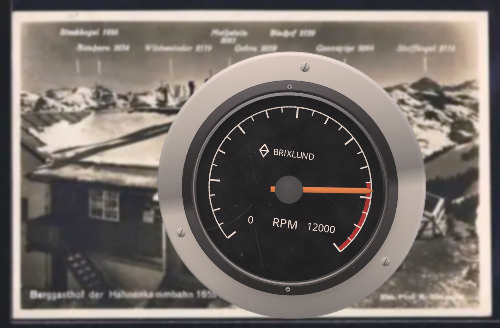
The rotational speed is 9750 rpm
